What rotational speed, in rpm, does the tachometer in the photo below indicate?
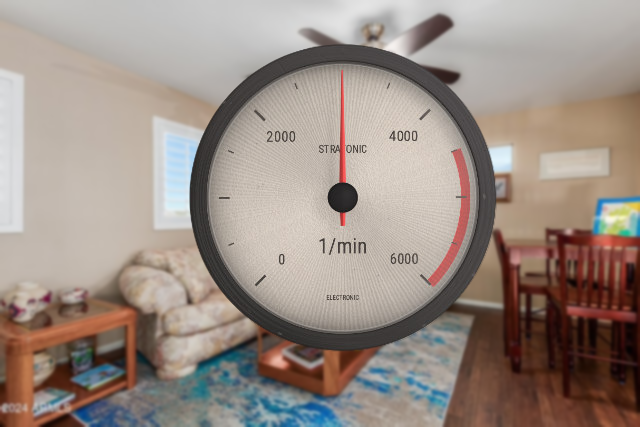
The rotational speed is 3000 rpm
